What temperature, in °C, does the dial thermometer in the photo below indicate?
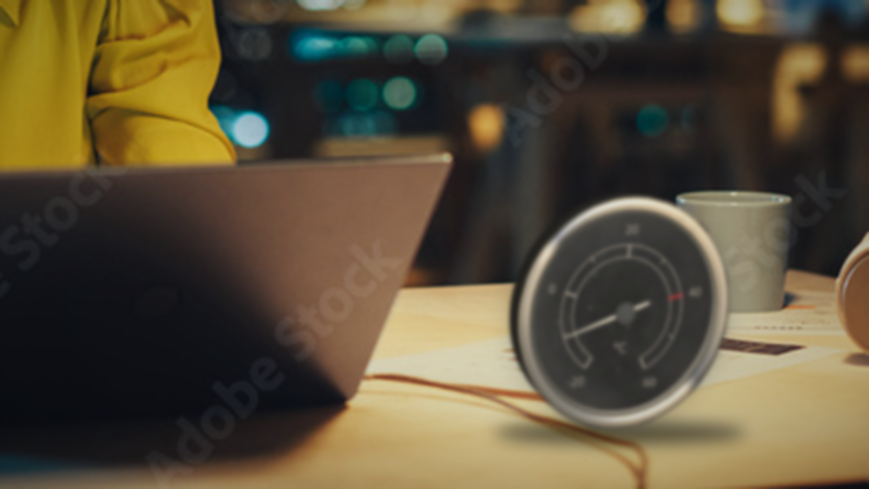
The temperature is -10 °C
